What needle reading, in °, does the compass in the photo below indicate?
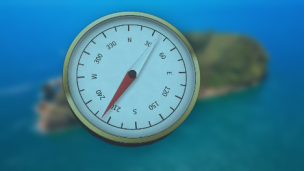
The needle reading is 217.5 °
